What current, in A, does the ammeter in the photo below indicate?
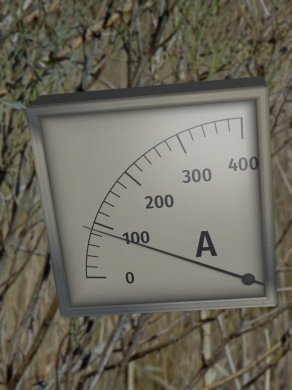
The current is 90 A
